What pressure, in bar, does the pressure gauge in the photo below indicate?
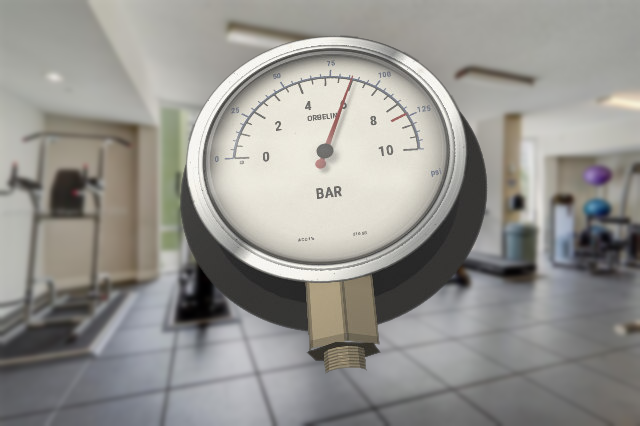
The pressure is 6 bar
